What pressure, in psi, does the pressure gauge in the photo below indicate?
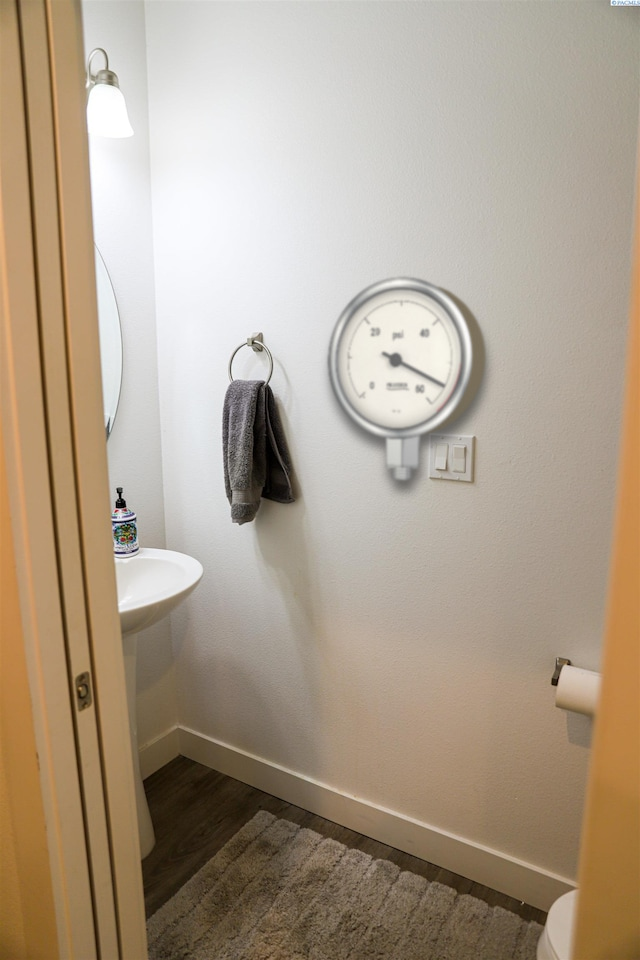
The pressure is 55 psi
